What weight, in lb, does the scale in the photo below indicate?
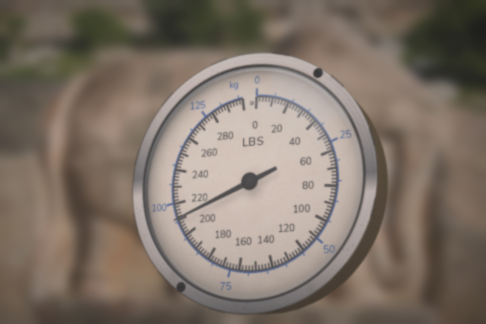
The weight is 210 lb
